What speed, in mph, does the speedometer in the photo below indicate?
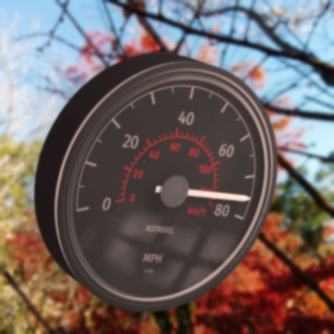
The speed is 75 mph
